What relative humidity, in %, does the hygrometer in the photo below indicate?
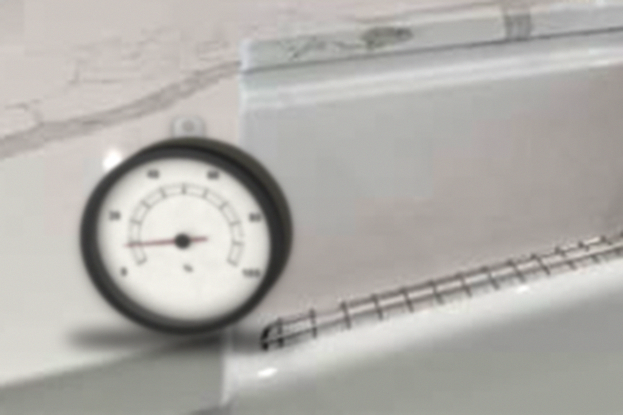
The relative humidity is 10 %
